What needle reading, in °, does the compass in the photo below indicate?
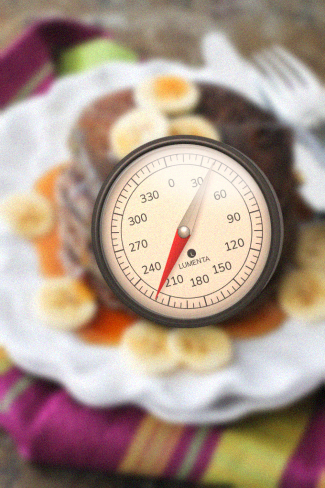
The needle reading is 220 °
